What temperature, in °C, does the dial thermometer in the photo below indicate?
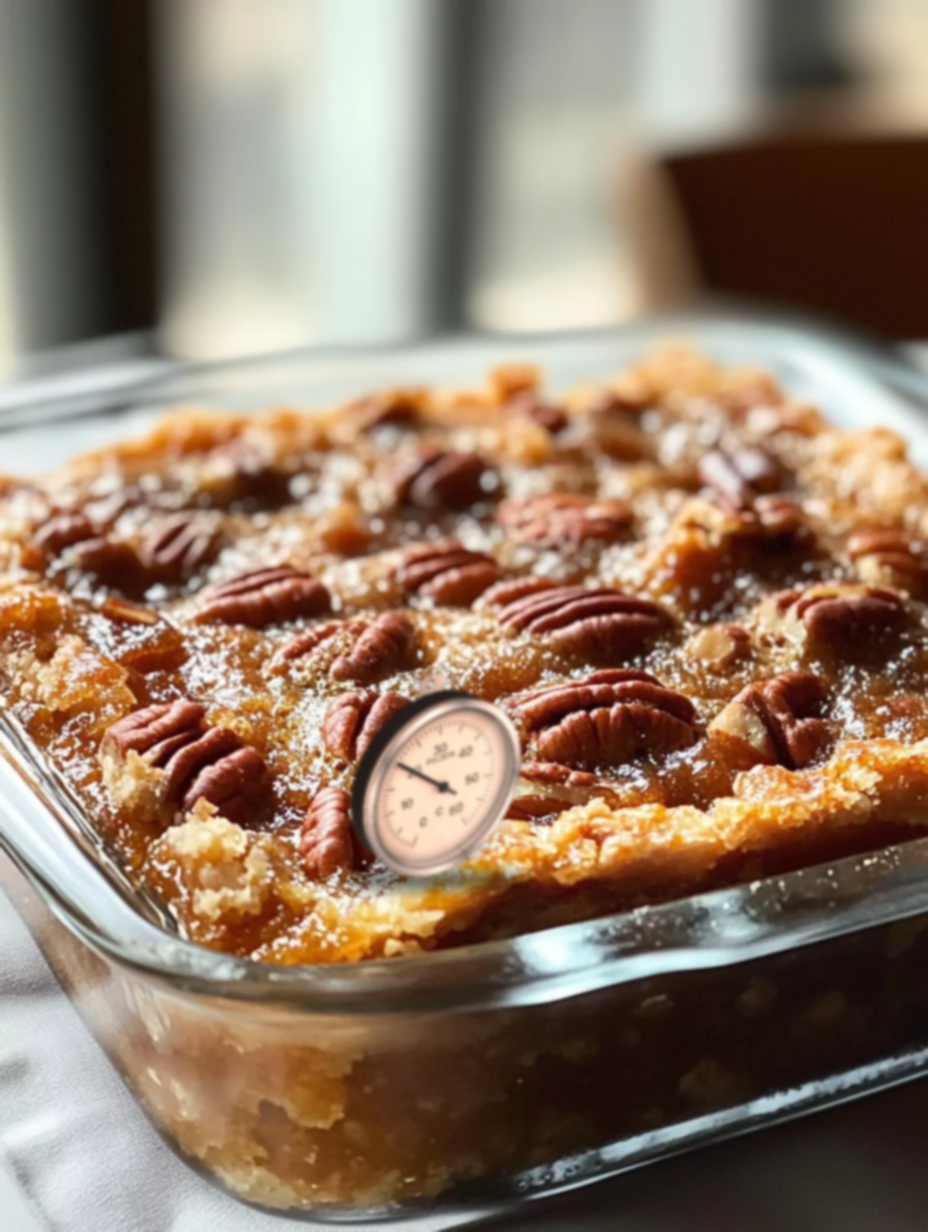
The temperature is 20 °C
